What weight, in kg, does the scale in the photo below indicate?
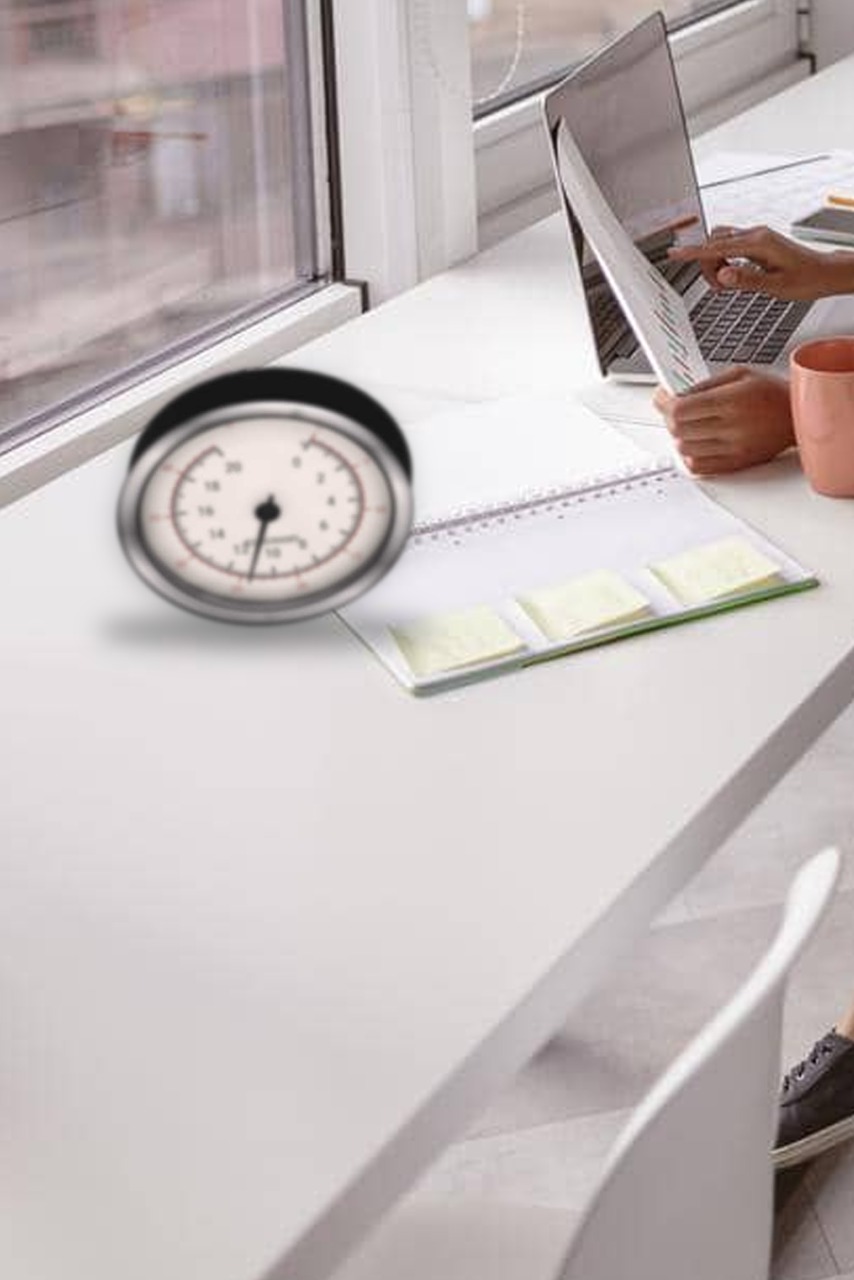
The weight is 11 kg
